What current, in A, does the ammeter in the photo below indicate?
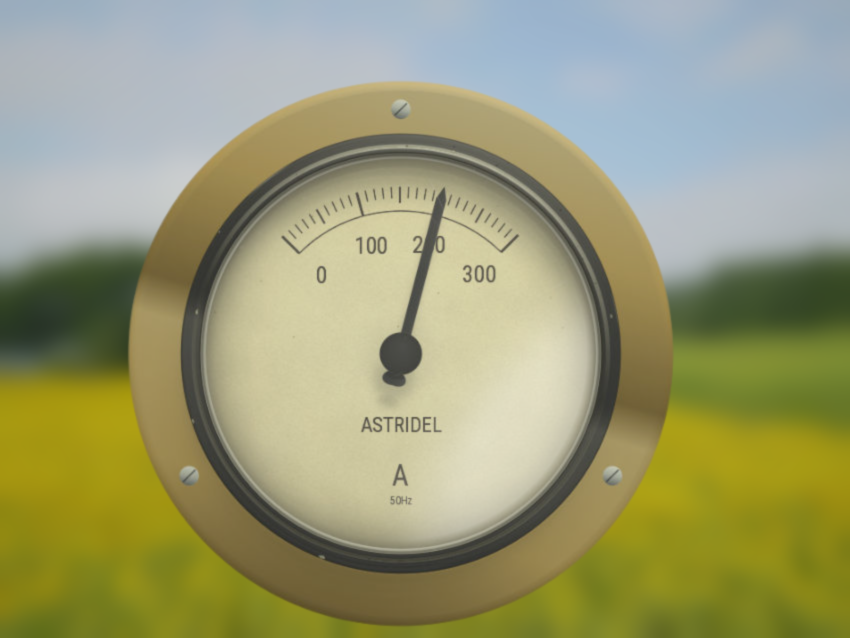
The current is 200 A
